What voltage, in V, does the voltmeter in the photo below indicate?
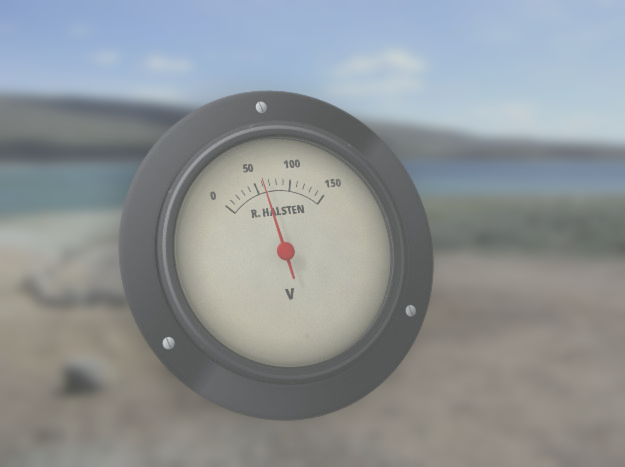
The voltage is 60 V
